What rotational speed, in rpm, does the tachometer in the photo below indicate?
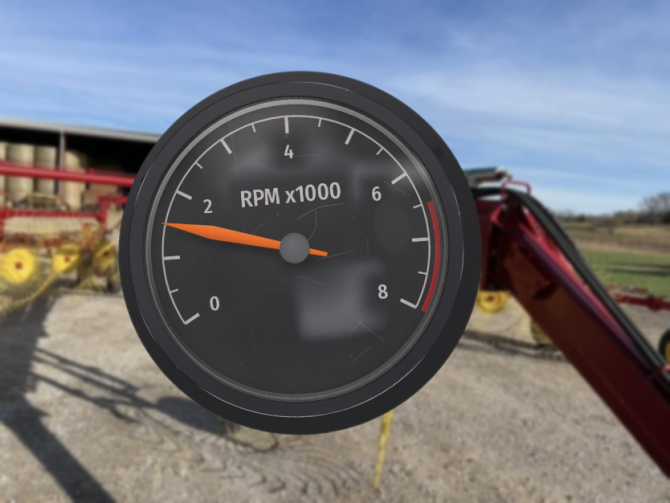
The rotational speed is 1500 rpm
